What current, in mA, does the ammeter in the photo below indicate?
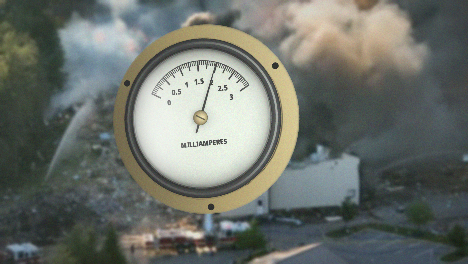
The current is 2 mA
